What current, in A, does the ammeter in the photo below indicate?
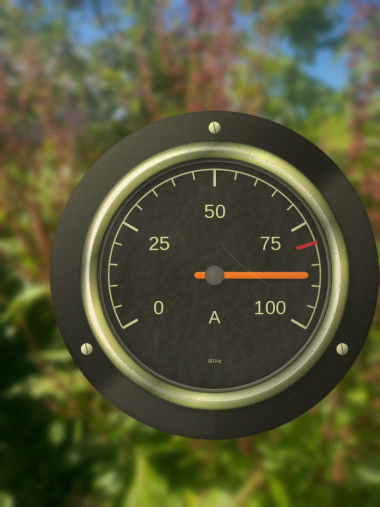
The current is 87.5 A
